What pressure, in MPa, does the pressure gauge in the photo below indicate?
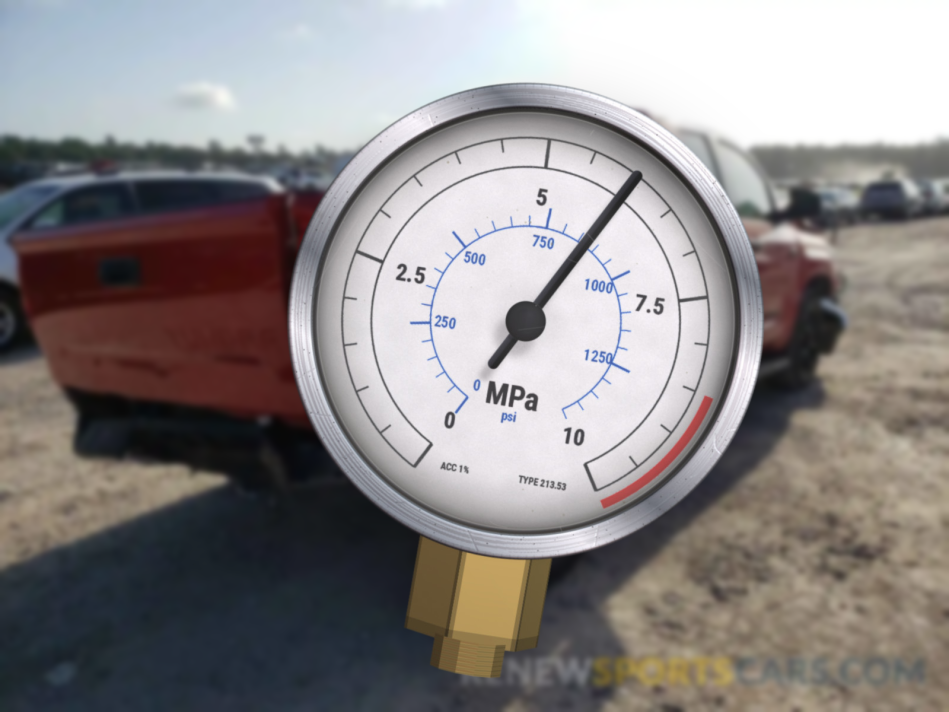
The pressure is 6 MPa
